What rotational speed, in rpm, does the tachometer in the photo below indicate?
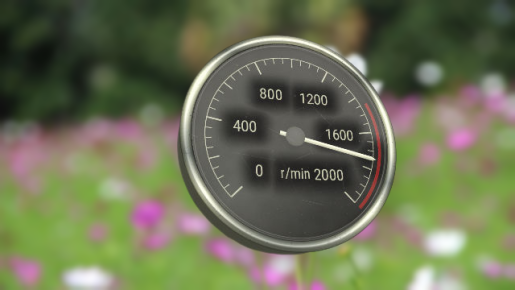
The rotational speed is 1750 rpm
